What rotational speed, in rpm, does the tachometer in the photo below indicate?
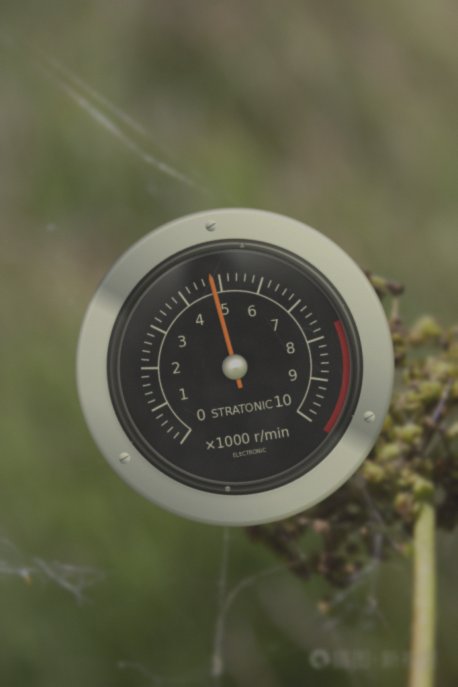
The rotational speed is 4800 rpm
